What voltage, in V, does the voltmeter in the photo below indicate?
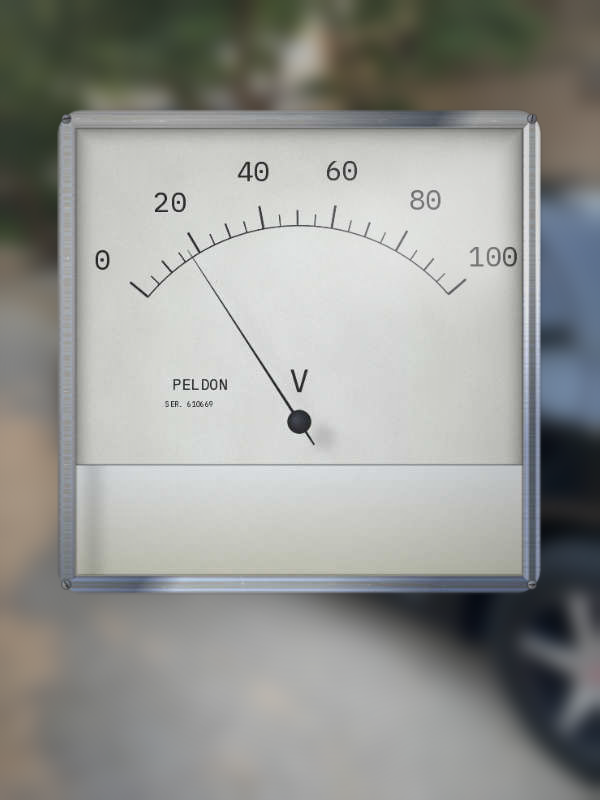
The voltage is 17.5 V
